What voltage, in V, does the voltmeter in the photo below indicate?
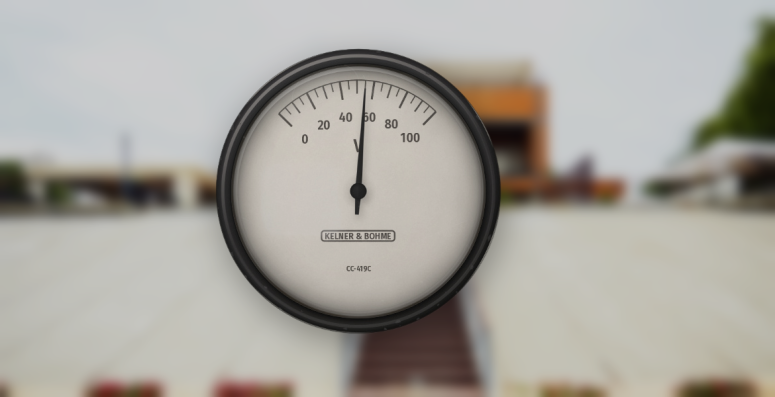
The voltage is 55 V
